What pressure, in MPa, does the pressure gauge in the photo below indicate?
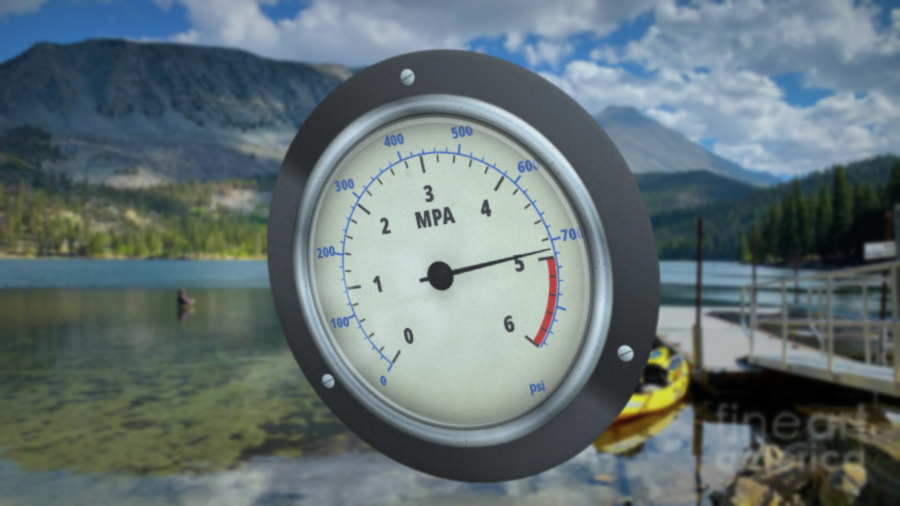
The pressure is 4.9 MPa
